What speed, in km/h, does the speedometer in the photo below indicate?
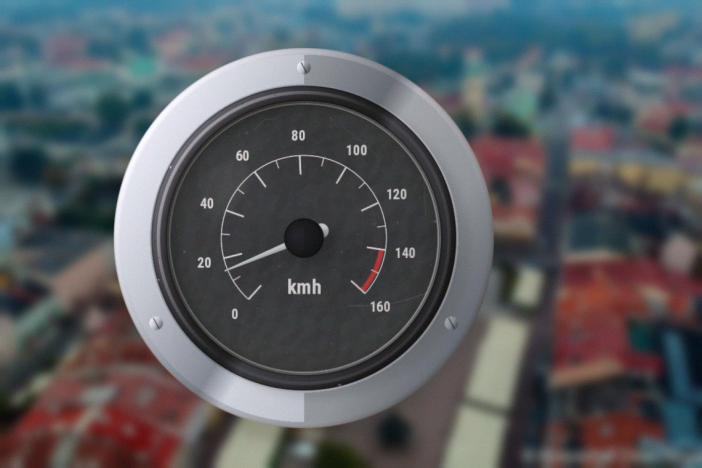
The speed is 15 km/h
